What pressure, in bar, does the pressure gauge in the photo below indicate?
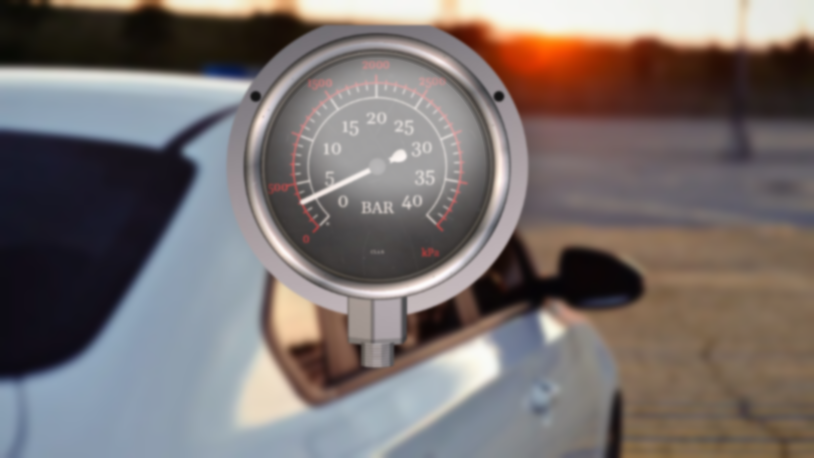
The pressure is 3 bar
